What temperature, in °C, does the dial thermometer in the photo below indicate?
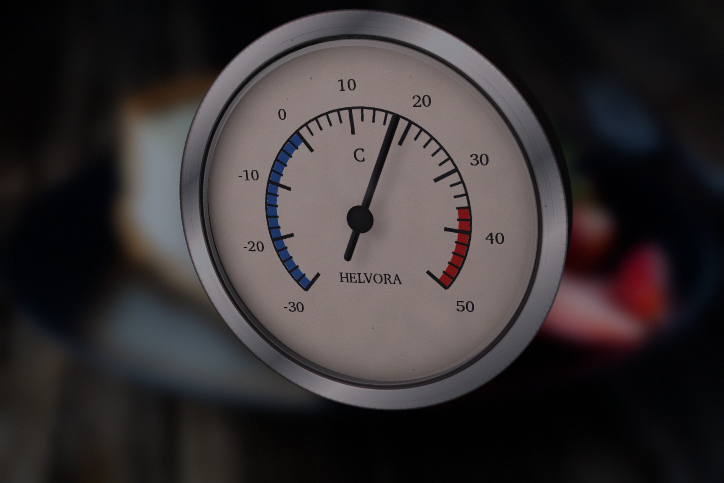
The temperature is 18 °C
